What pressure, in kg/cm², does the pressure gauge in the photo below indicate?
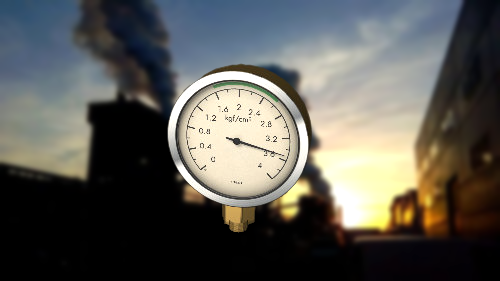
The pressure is 3.5 kg/cm²
